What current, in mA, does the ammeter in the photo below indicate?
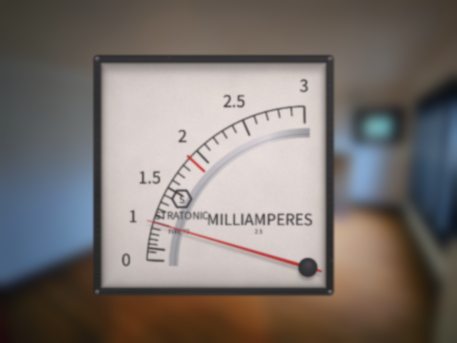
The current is 1 mA
